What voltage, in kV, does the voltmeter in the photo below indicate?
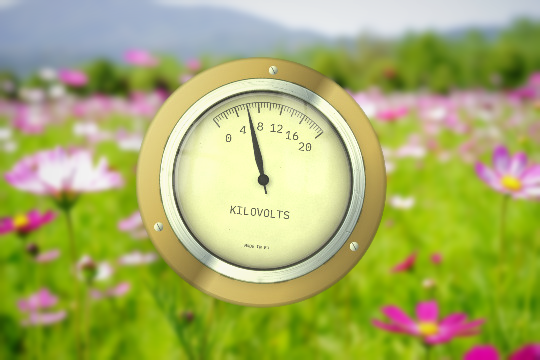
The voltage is 6 kV
